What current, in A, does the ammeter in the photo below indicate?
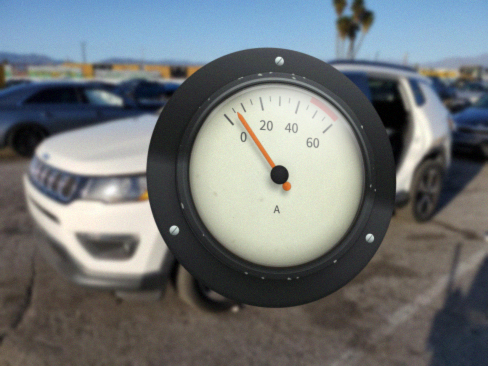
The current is 5 A
